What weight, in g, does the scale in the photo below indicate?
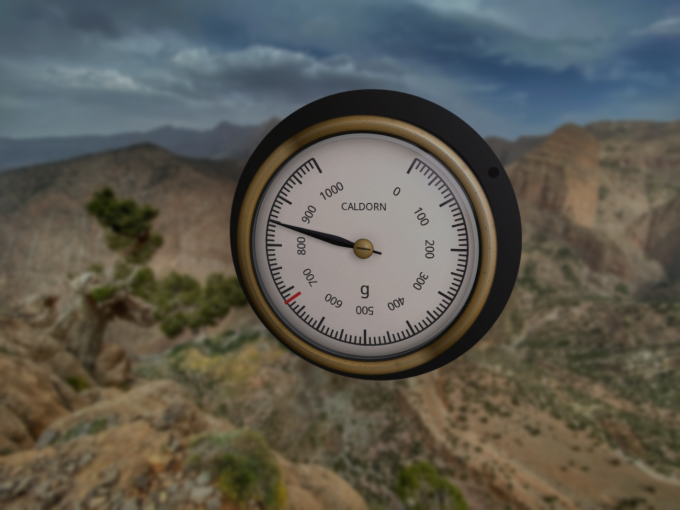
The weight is 850 g
